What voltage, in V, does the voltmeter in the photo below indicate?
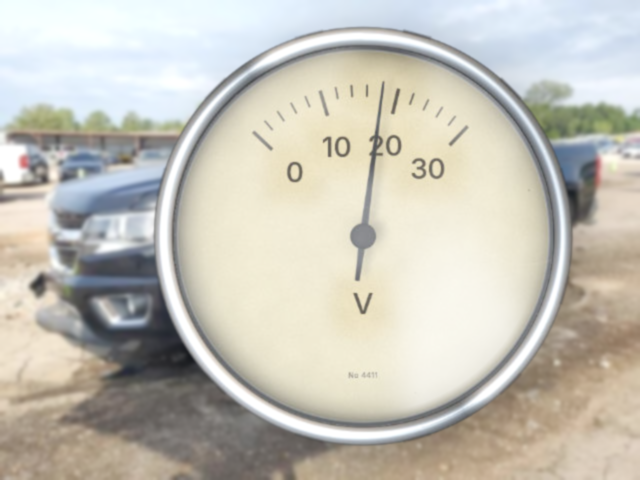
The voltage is 18 V
